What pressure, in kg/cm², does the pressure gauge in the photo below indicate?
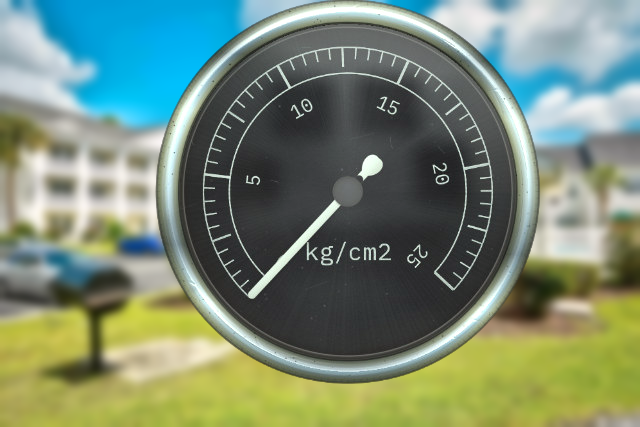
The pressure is 0 kg/cm²
